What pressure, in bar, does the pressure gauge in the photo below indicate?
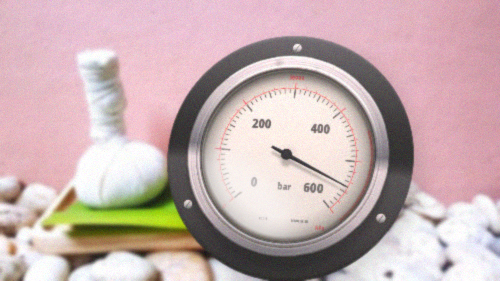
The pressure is 550 bar
